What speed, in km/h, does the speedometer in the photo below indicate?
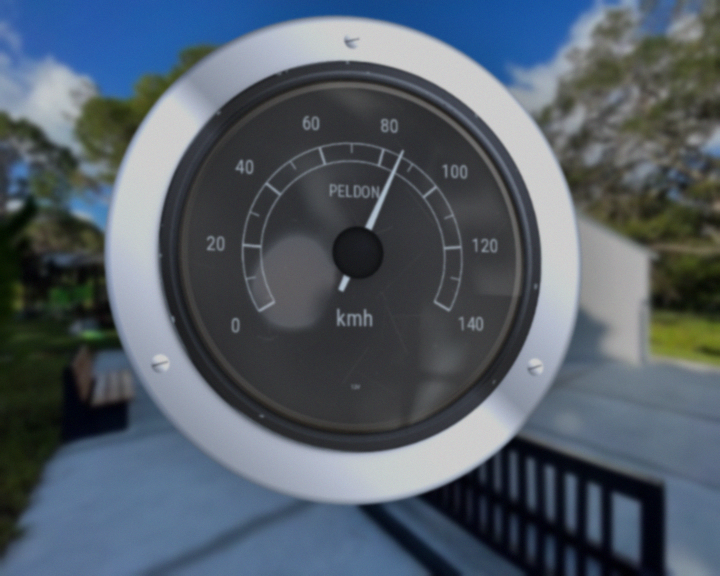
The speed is 85 km/h
